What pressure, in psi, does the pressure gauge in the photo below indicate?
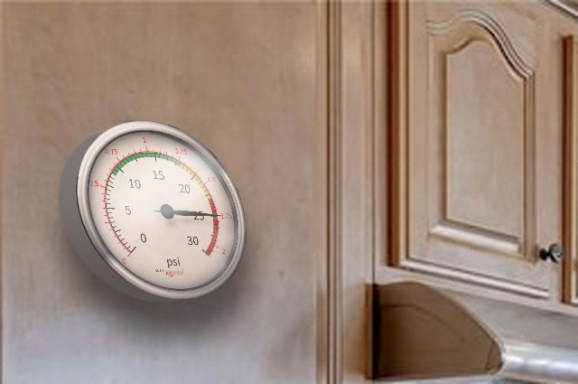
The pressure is 25 psi
